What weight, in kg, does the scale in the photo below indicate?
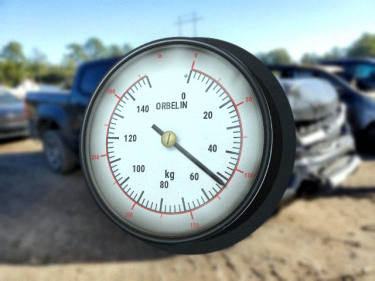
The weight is 52 kg
